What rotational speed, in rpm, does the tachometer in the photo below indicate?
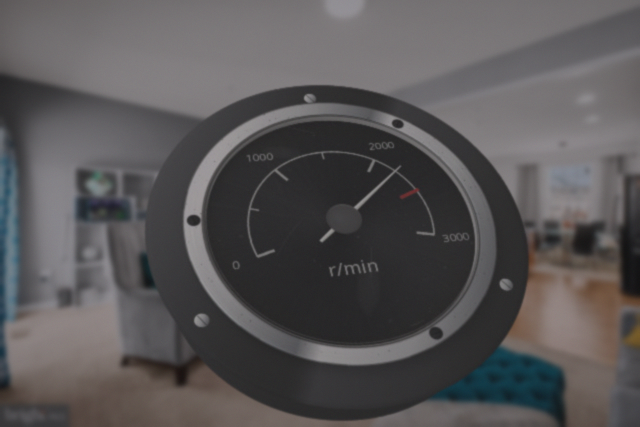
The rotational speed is 2250 rpm
